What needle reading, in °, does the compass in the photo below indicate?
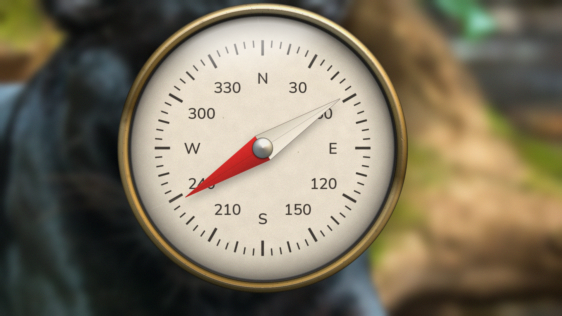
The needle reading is 237.5 °
